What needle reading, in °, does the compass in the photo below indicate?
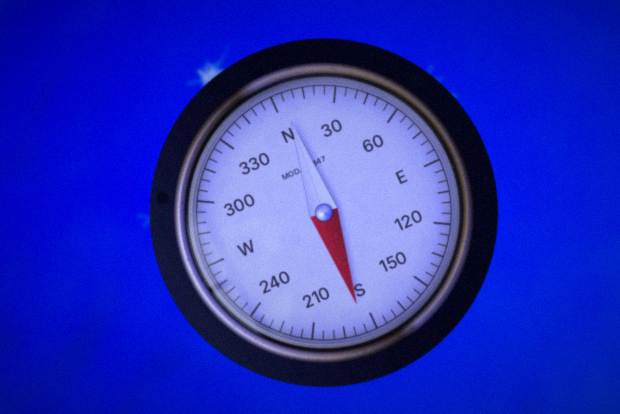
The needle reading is 185 °
